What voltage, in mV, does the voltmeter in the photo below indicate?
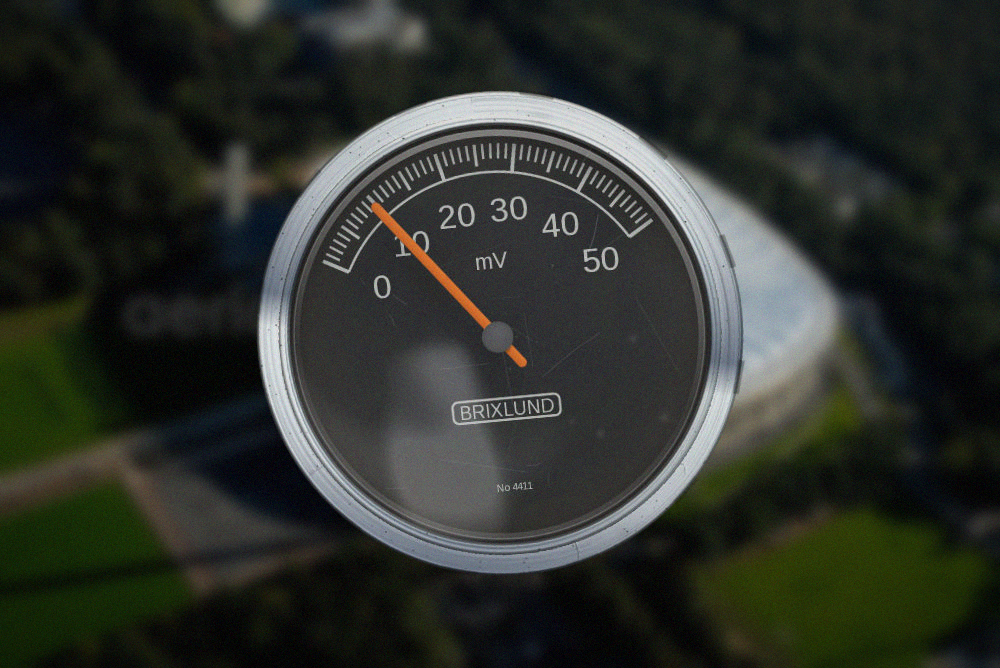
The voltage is 10 mV
